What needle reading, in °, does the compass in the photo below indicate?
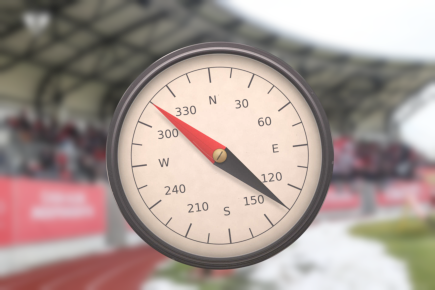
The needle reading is 315 °
